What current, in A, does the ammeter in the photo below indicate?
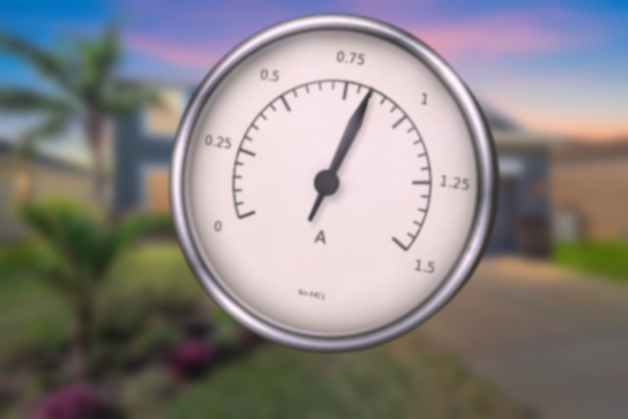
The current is 0.85 A
